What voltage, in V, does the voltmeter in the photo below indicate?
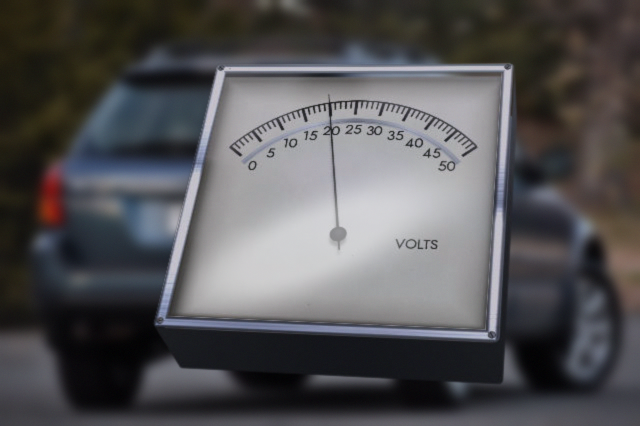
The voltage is 20 V
